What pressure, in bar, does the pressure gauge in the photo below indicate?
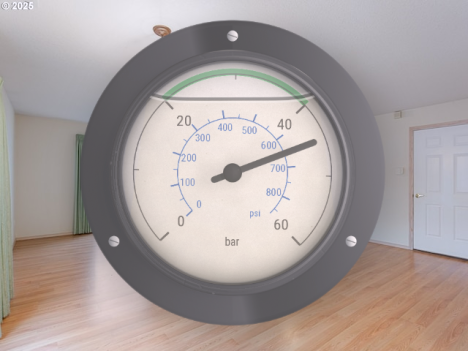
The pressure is 45 bar
